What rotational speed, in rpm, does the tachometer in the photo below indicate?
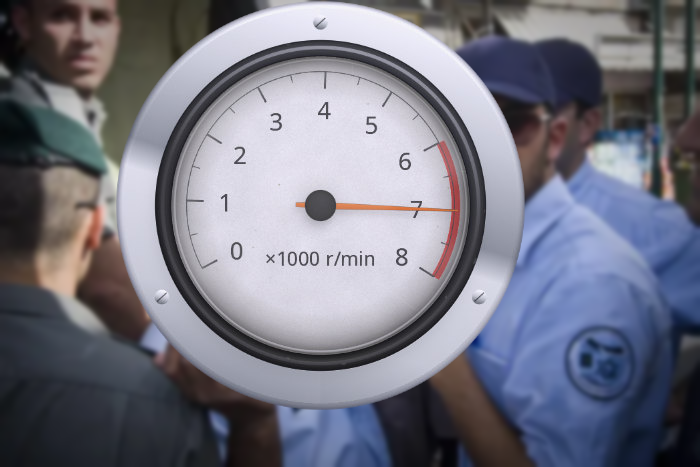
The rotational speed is 7000 rpm
